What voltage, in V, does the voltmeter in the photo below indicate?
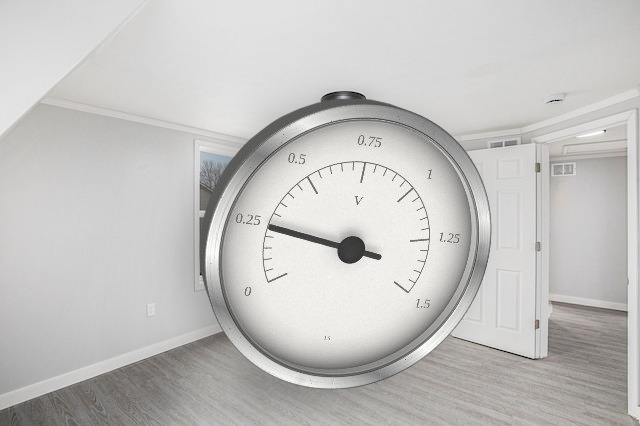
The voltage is 0.25 V
